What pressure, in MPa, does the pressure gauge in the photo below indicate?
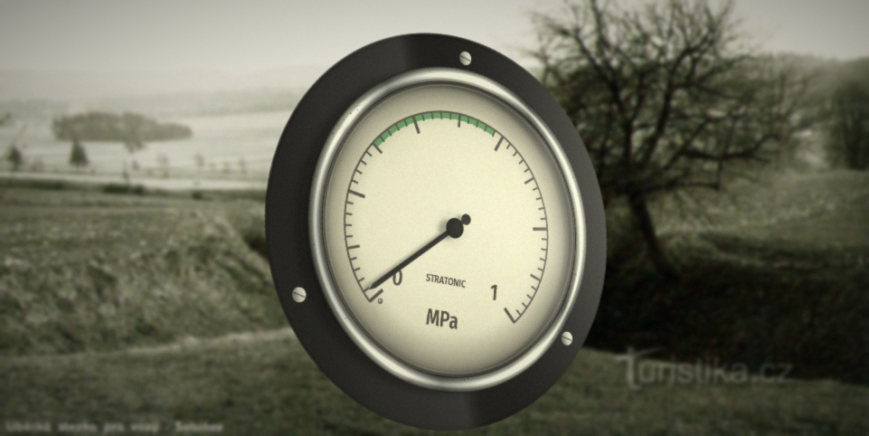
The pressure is 0.02 MPa
